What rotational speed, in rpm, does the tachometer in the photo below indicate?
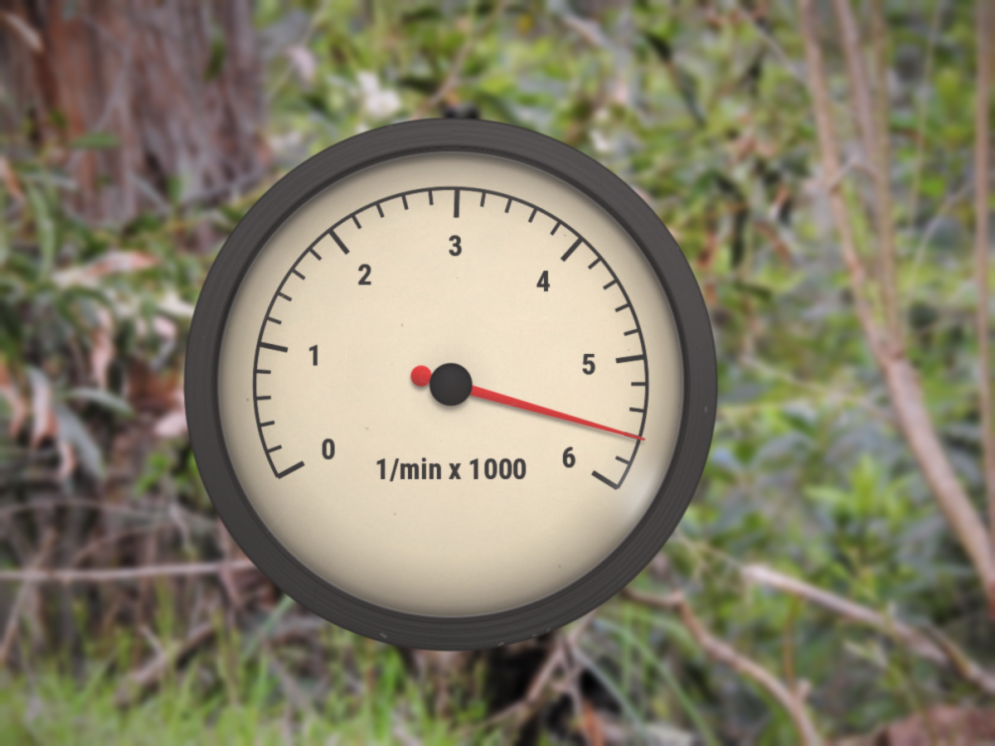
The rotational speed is 5600 rpm
